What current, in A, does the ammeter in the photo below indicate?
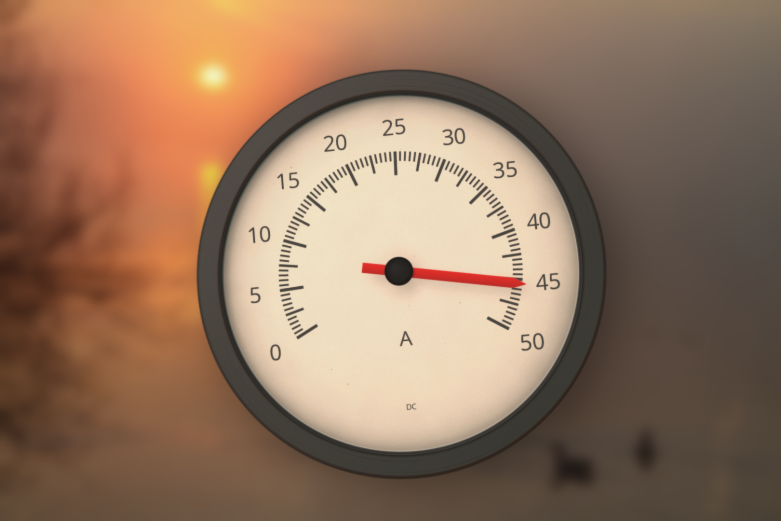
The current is 45.5 A
